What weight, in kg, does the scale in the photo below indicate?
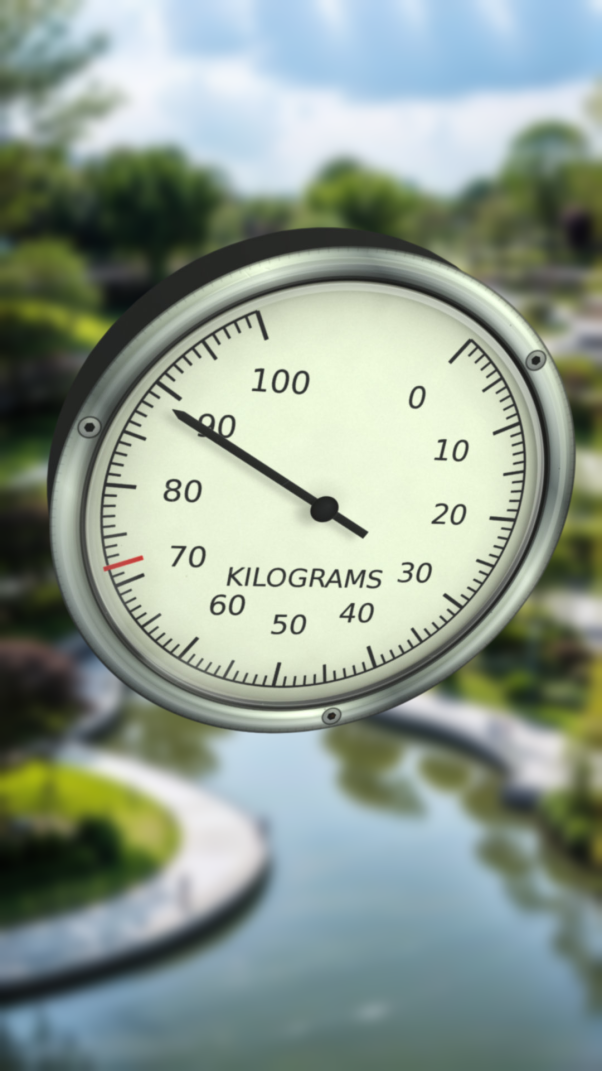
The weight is 89 kg
